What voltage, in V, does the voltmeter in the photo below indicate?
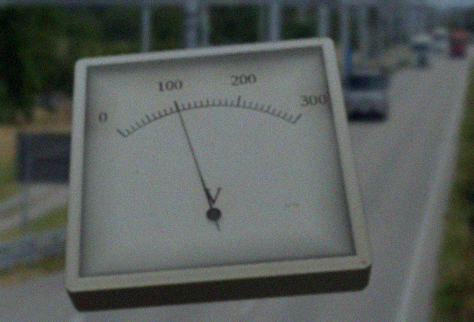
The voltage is 100 V
